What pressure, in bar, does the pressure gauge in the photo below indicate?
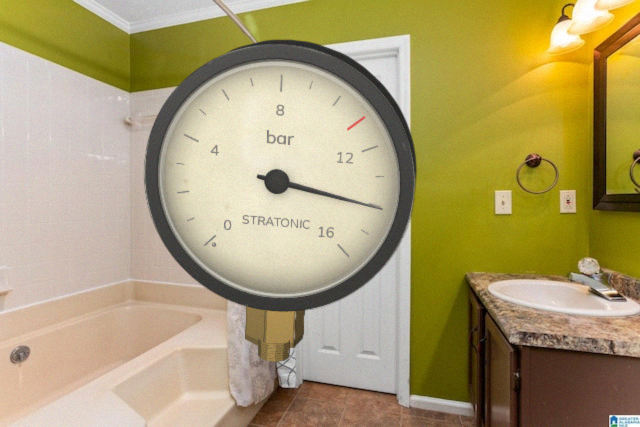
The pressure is 14 bar
